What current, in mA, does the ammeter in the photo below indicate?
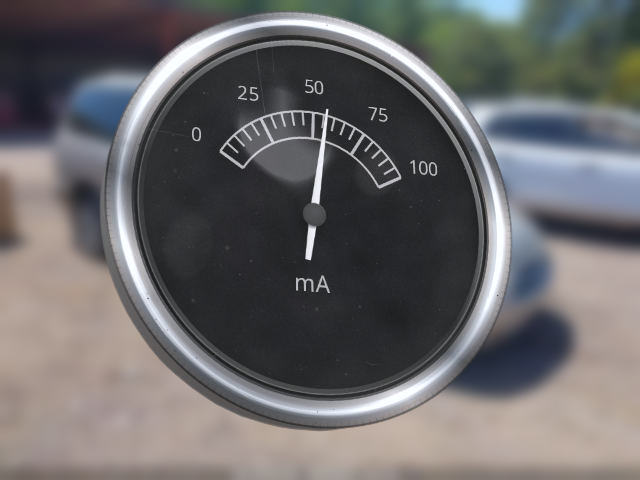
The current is 55 mA
